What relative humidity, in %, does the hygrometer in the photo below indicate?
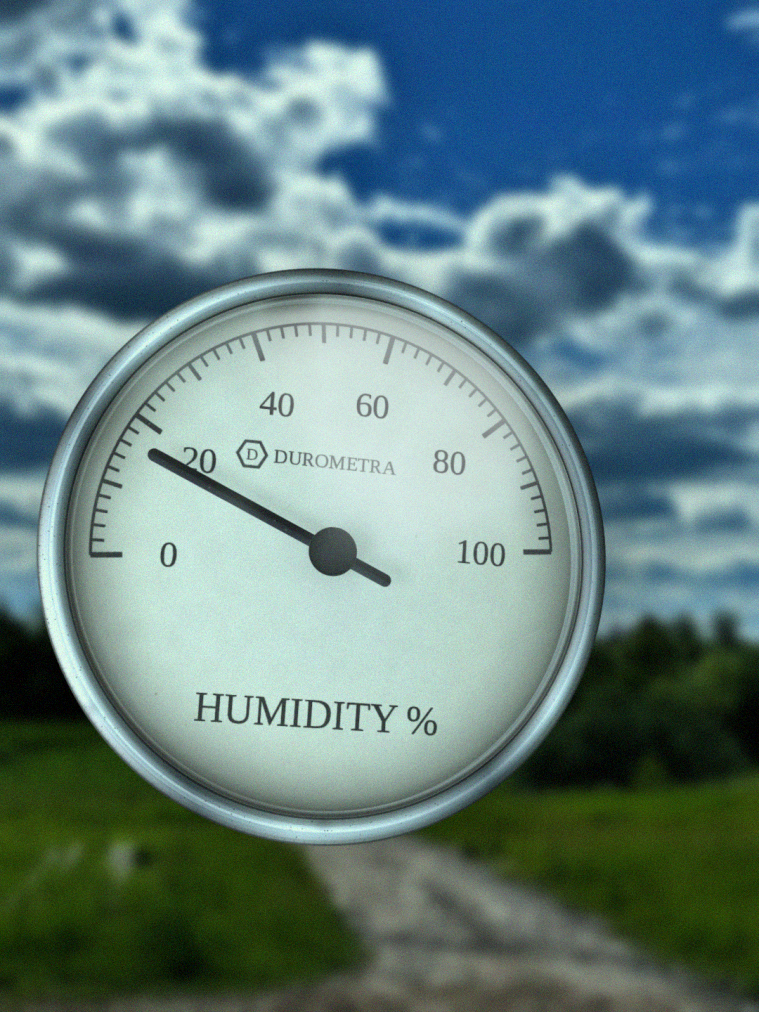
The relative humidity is 16 %
